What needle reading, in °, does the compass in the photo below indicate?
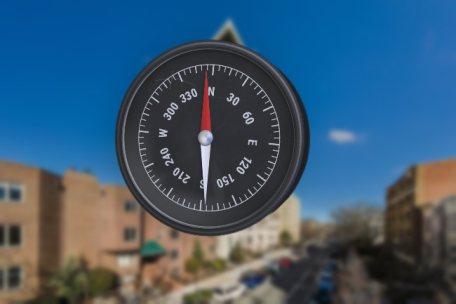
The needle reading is 355 °
